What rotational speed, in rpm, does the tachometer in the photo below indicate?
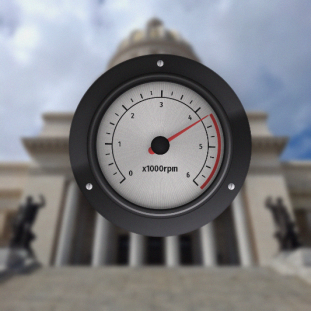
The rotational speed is 4250 rpm
